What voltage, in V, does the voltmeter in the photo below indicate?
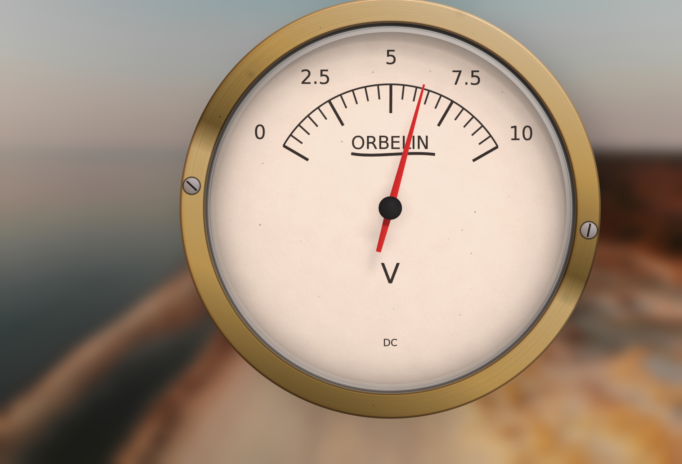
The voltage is 6.25 V
